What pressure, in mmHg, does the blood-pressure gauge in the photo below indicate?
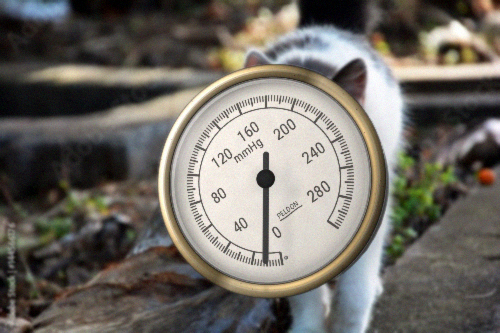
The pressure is 10 mmHg
